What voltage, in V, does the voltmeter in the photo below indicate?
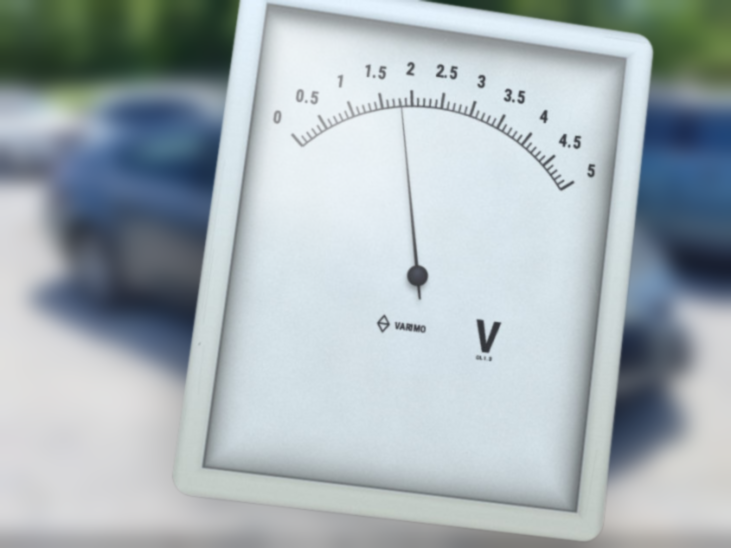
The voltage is 1.8 V
